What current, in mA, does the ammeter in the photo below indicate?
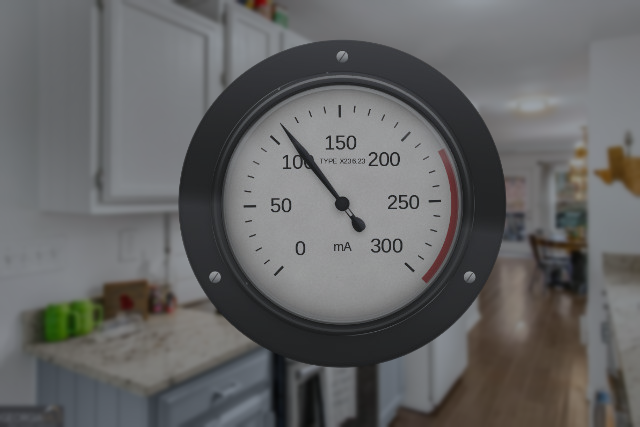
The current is 110 mA
